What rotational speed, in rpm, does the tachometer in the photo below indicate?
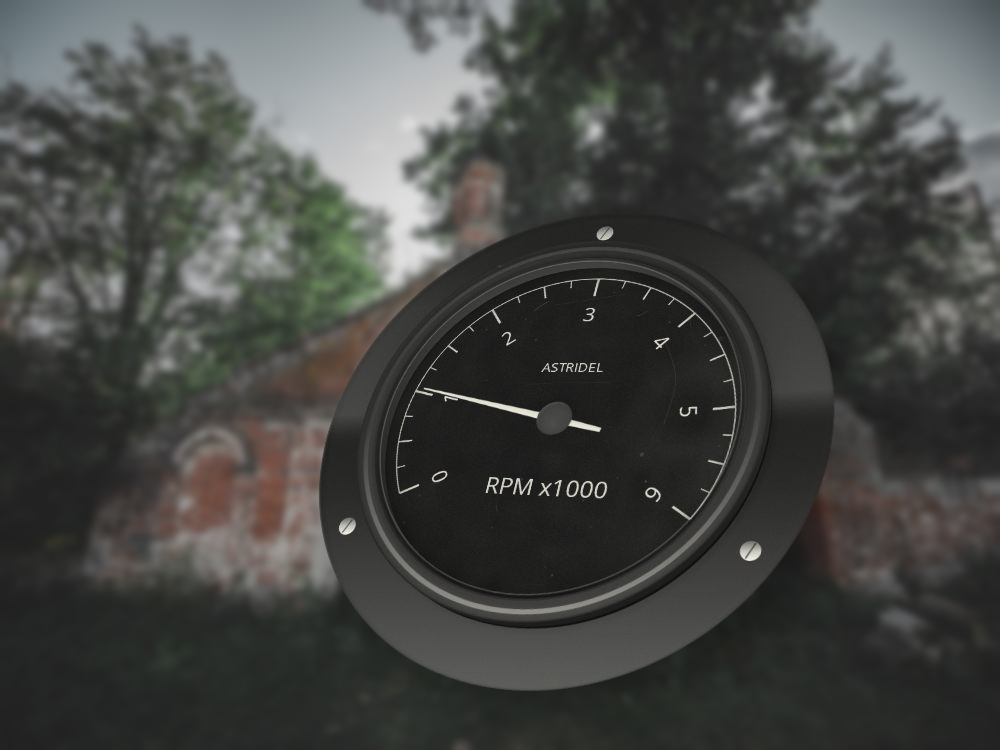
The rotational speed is 1000 rpm
